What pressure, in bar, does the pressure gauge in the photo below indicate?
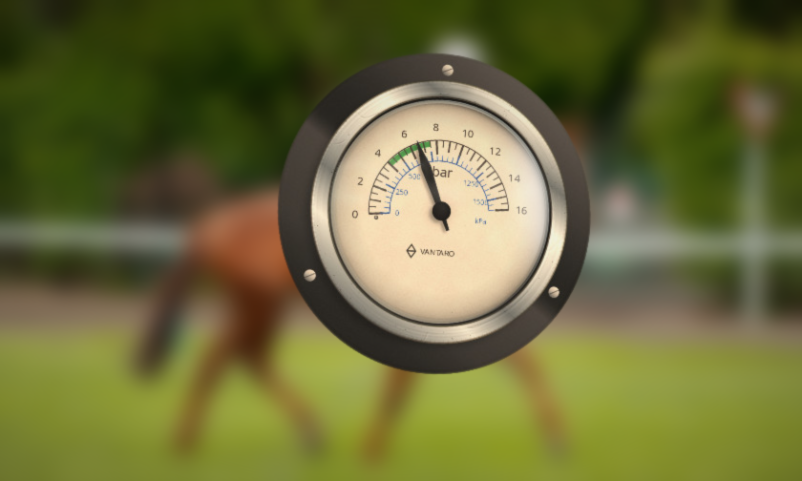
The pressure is 6.5 bar
